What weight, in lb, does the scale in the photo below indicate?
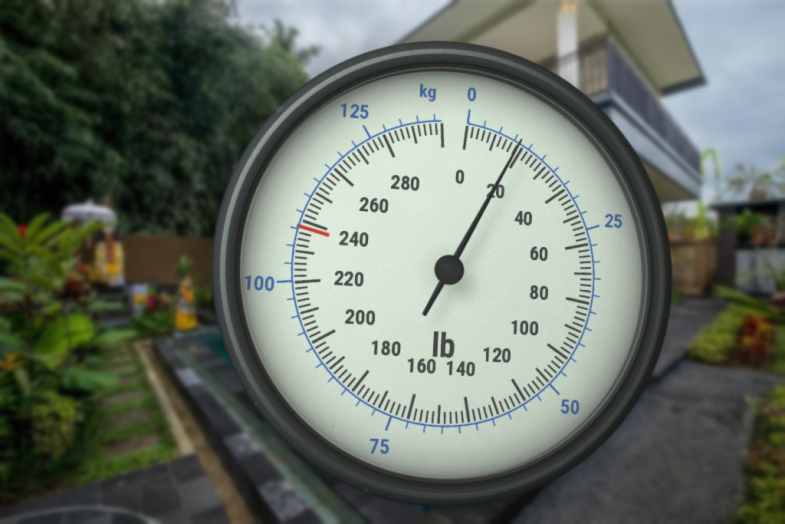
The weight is 18 lb
